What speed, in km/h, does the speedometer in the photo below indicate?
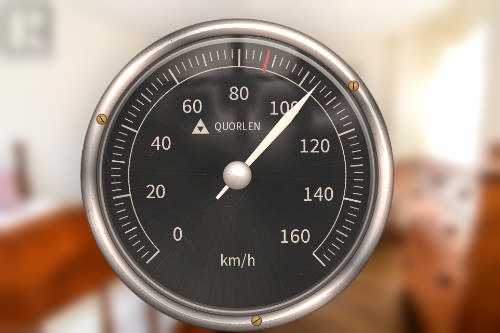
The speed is 104 km/h
